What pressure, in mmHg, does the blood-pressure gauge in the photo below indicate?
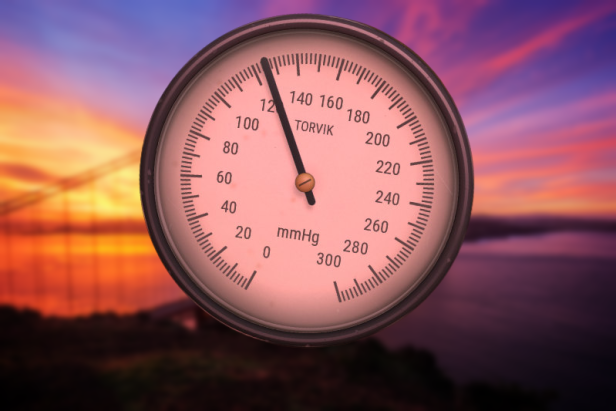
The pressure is 126 mmHg
